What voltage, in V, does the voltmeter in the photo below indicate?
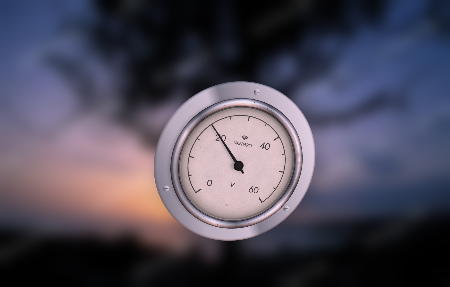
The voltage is 20 V
